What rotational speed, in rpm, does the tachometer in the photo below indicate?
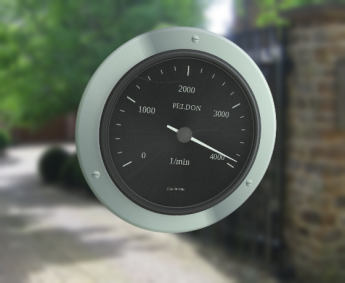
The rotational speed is 3900 rpm
